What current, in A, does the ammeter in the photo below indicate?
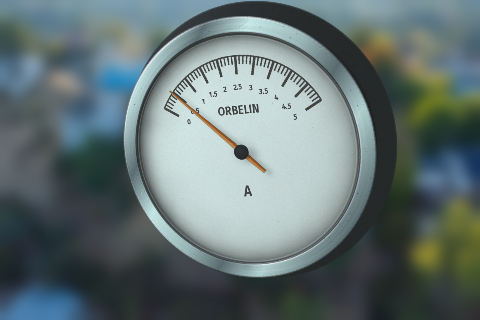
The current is 0.5 A
